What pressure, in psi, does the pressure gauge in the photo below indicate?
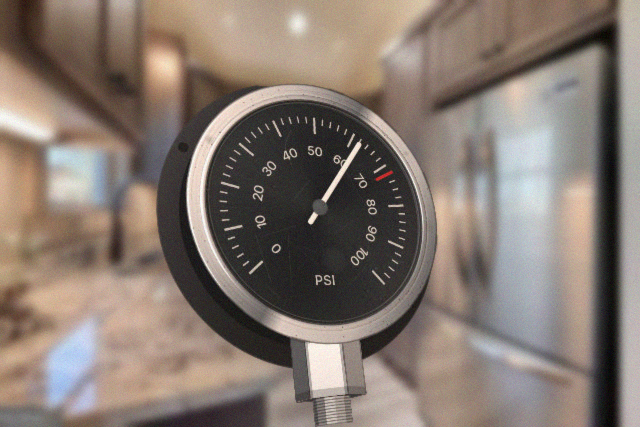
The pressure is 62 psi
